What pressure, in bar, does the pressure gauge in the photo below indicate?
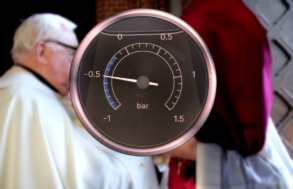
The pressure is -0.5 bar
